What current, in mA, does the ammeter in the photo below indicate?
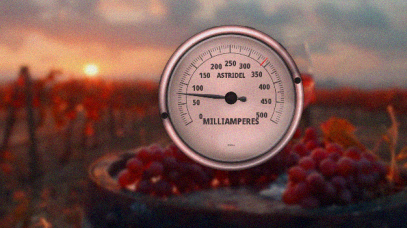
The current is 75 mA
